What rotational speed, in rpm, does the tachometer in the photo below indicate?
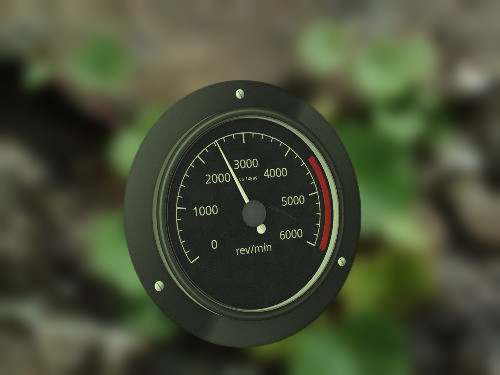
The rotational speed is 2400 rpm
